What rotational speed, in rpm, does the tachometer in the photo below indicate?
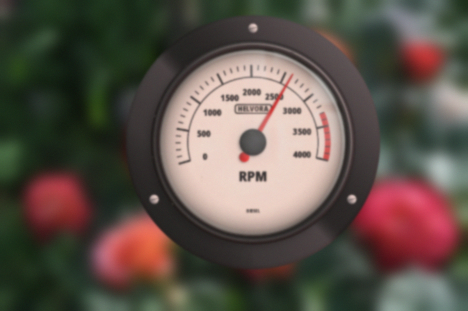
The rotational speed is 2600 rpm
